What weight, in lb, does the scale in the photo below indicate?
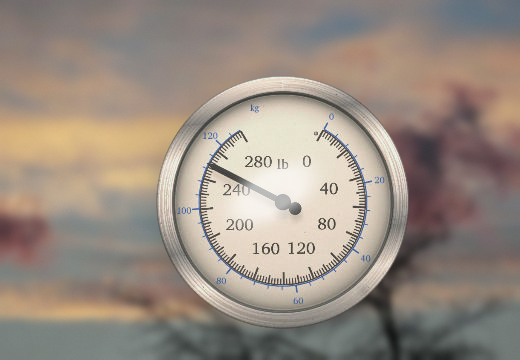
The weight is 250 lb
